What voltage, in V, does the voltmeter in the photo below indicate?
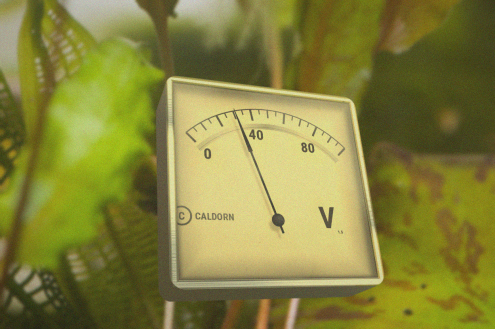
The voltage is 30 V
